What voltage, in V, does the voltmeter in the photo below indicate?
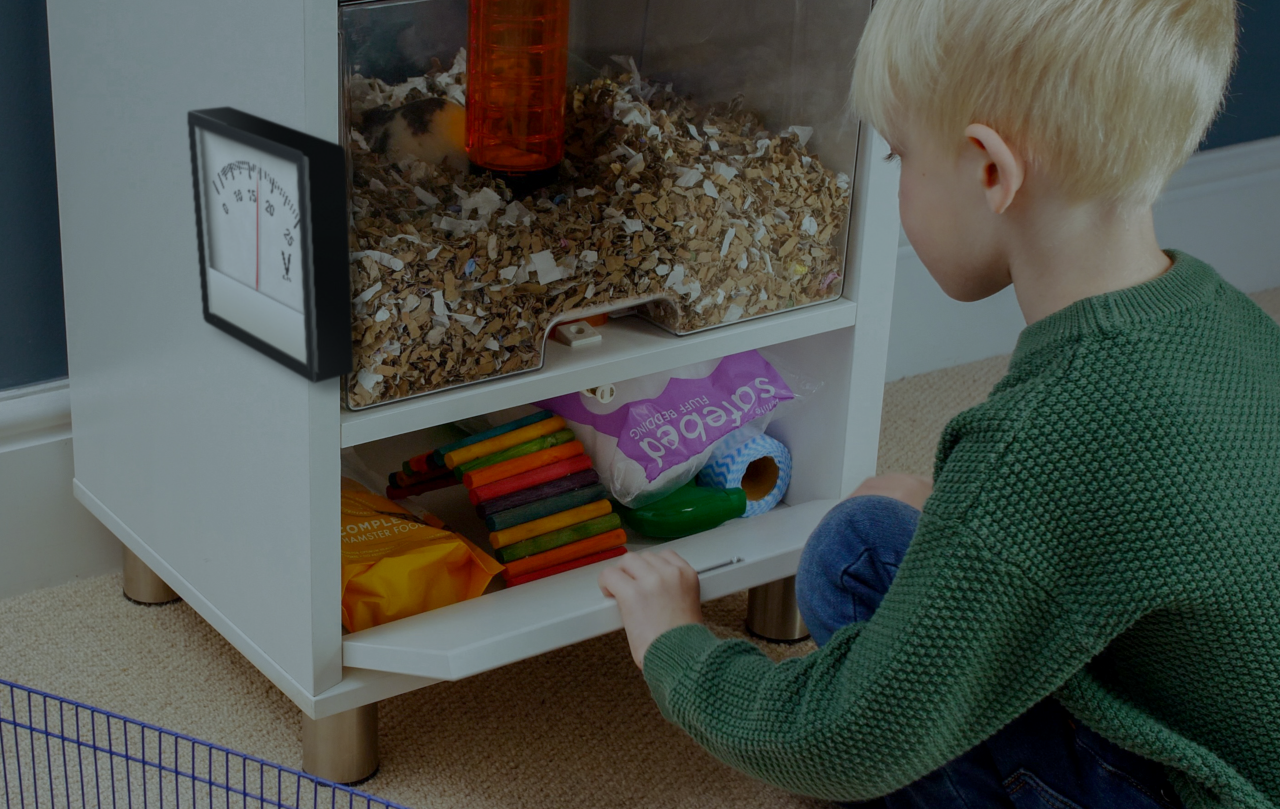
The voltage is 17.5 V
